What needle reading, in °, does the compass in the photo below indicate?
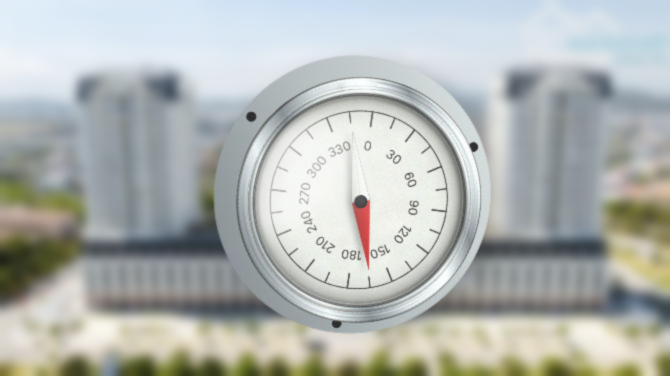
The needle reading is 165 °
